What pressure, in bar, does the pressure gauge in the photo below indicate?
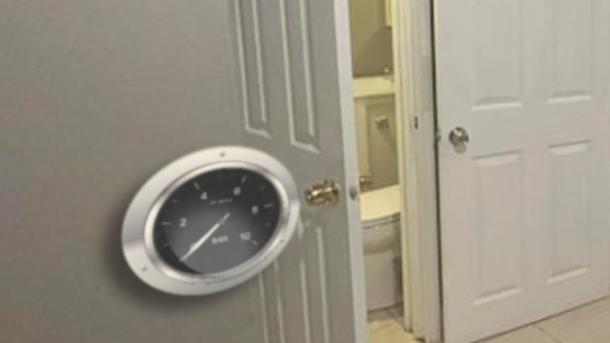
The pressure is 0 bar
